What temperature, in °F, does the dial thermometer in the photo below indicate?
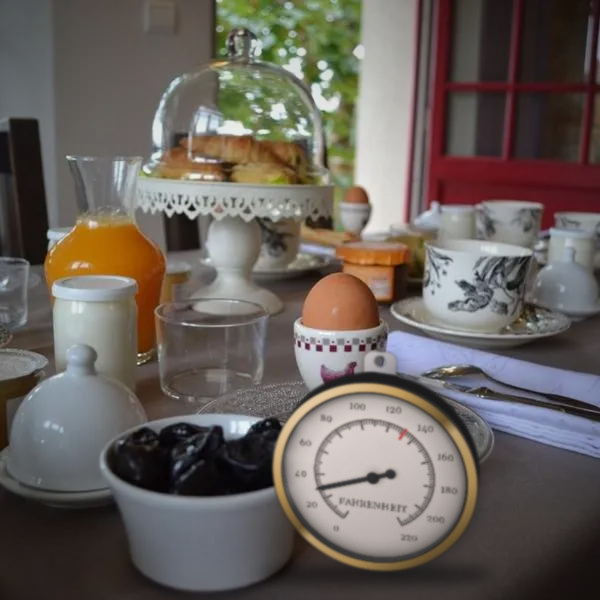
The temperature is 30 °F
